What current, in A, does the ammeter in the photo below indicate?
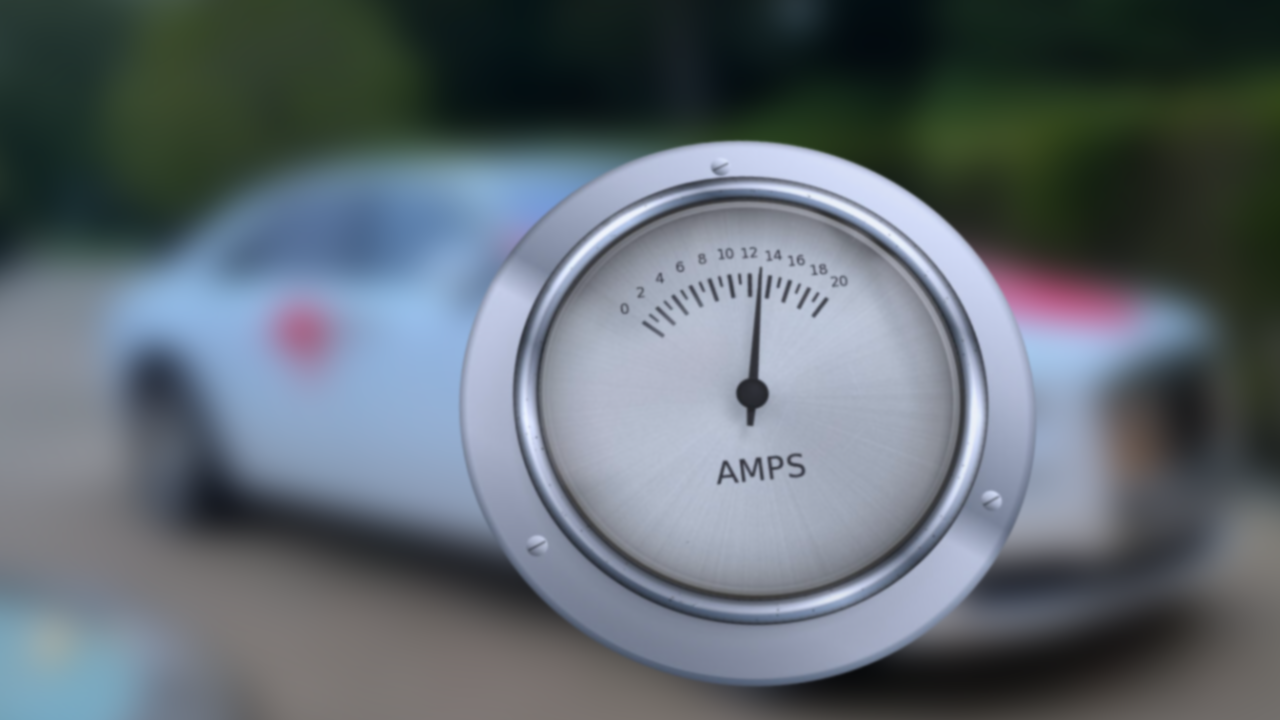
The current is 13 A
